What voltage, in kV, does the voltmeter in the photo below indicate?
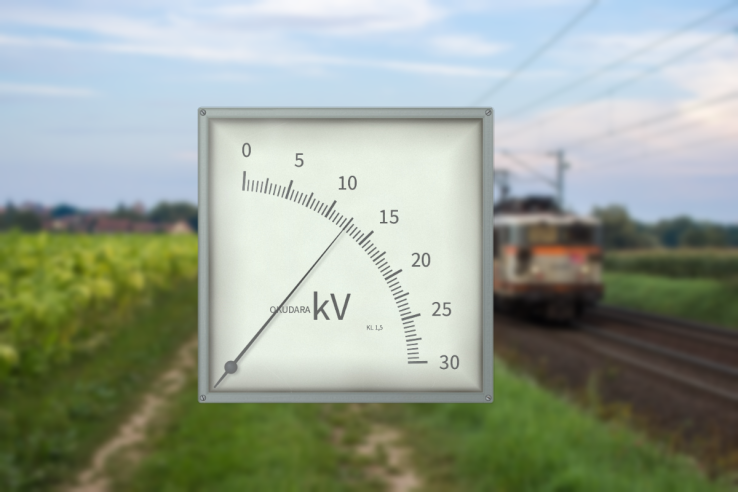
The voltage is 12.5 kV
